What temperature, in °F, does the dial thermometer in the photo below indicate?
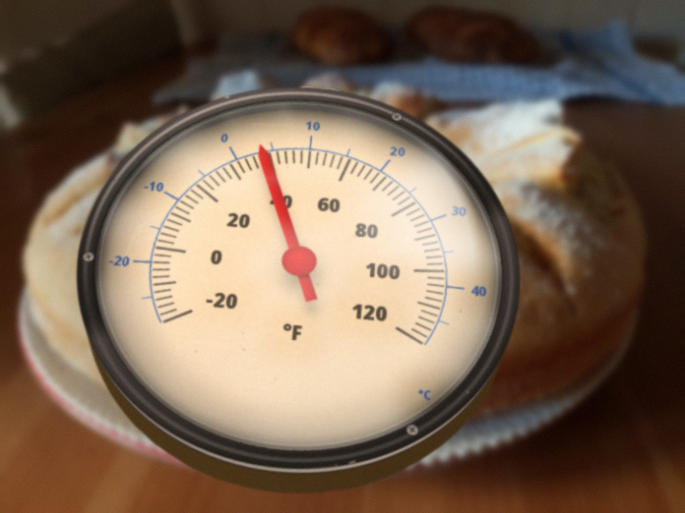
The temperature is 38 °F
